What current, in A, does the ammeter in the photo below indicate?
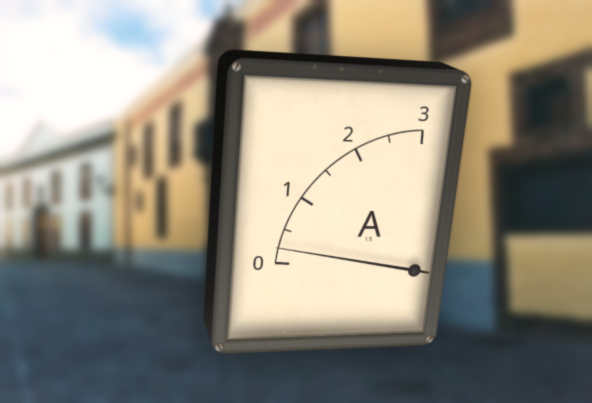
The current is 0.25 A
